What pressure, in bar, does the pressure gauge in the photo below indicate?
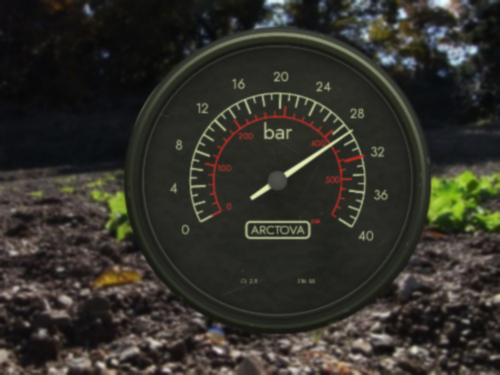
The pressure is 29 bar
